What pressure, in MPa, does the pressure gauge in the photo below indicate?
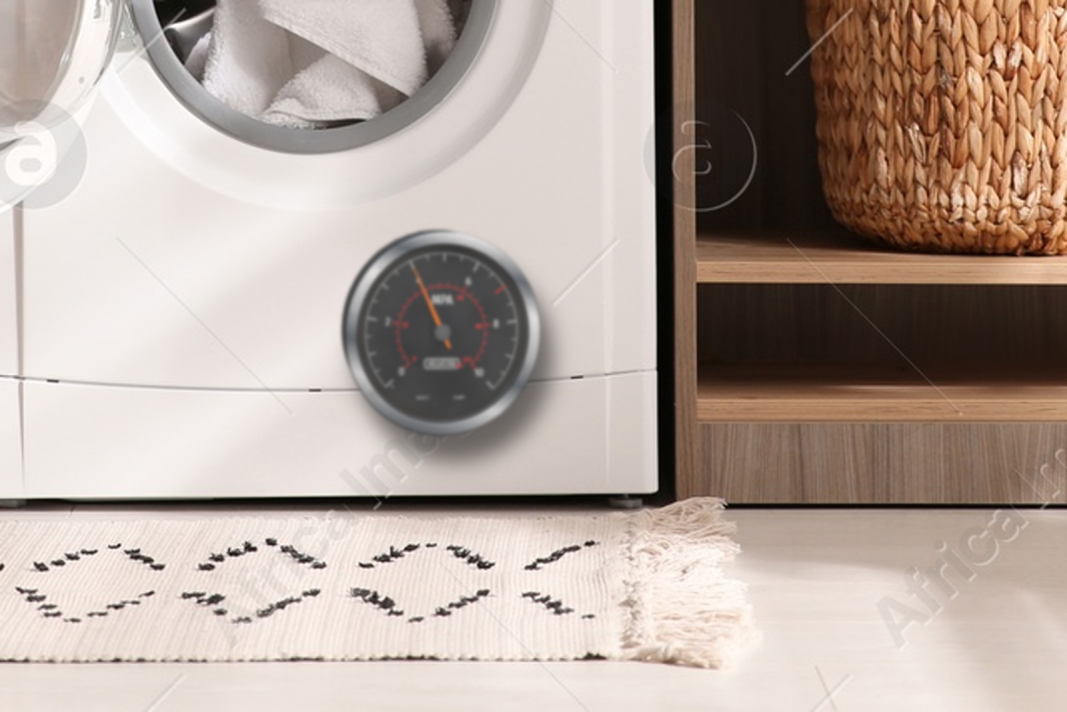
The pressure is 4 MPa
